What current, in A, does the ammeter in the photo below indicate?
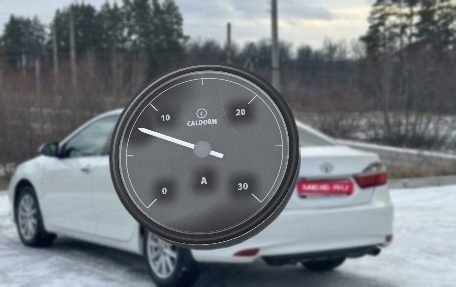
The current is 7.5 A
